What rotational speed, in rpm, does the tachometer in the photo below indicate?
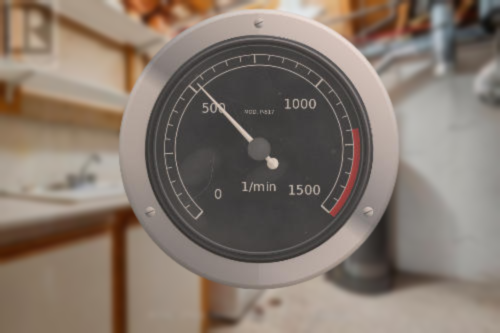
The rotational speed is 525 rpm
